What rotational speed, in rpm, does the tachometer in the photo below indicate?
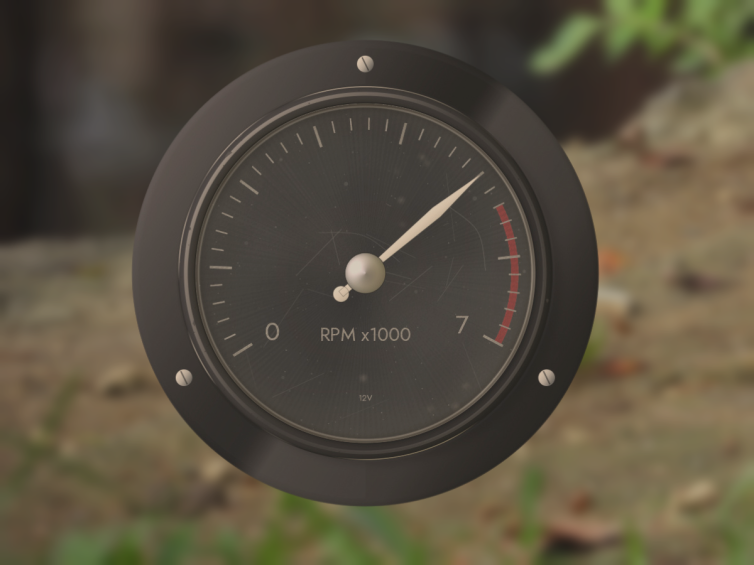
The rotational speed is 5000 rpm
